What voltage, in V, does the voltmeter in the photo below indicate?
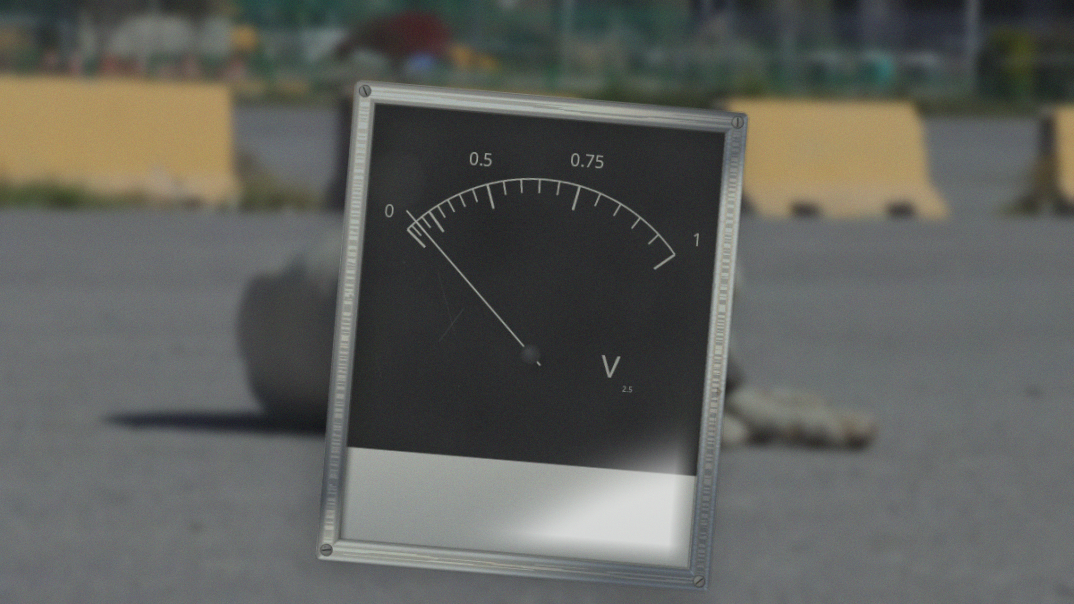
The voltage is 0.15 V
